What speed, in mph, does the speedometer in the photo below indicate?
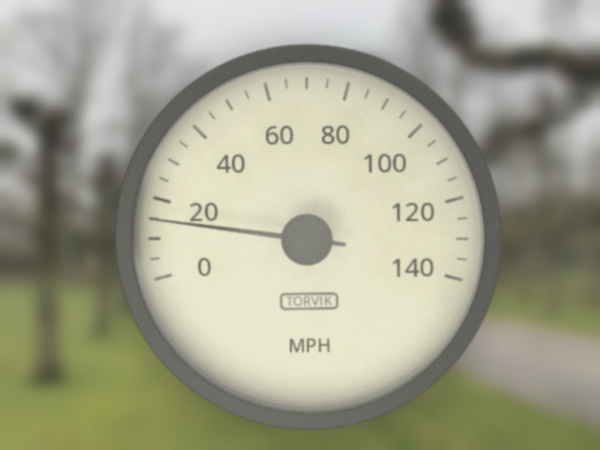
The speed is 15 mph
